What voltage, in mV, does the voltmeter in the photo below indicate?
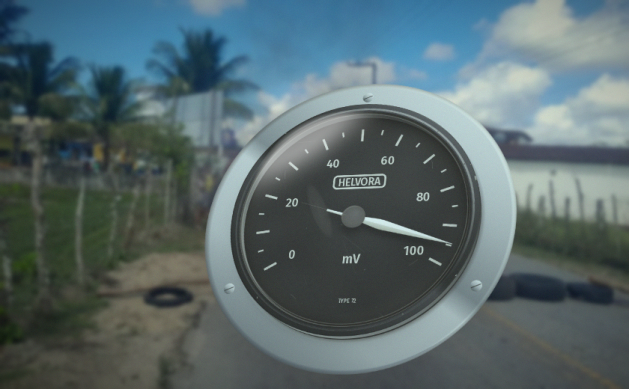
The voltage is 95 mV
